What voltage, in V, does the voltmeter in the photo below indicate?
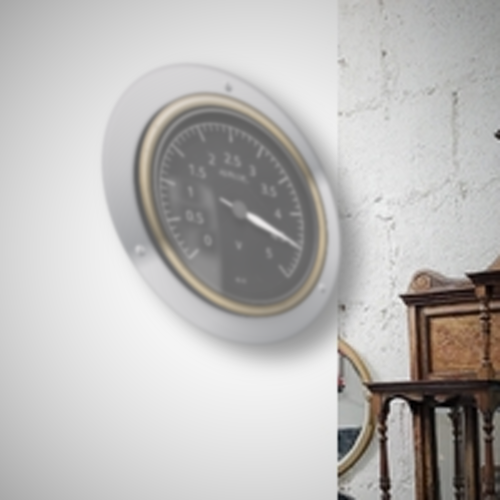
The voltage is 4.5 V
